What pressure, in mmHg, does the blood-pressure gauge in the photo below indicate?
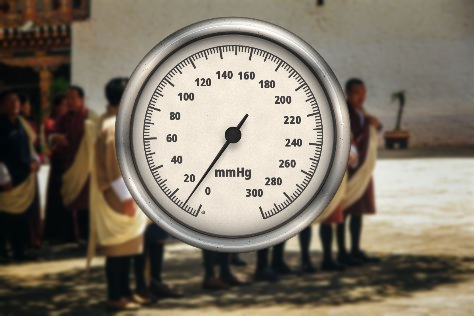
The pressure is 10 mmHg
